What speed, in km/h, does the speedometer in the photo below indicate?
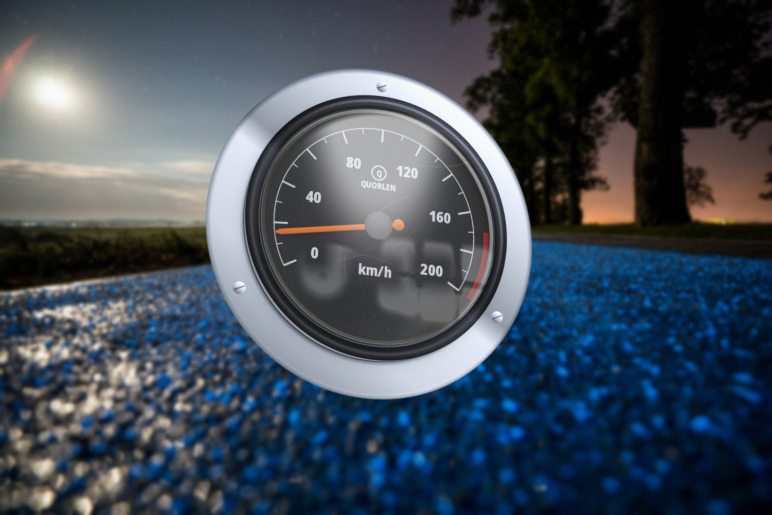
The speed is 15 km/h
